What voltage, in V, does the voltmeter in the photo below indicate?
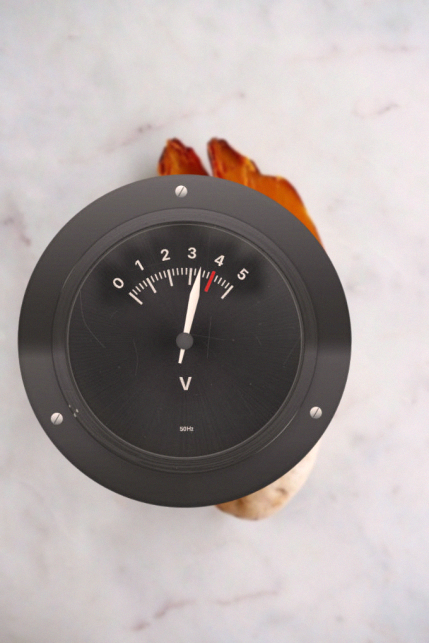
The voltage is 3.4 V
